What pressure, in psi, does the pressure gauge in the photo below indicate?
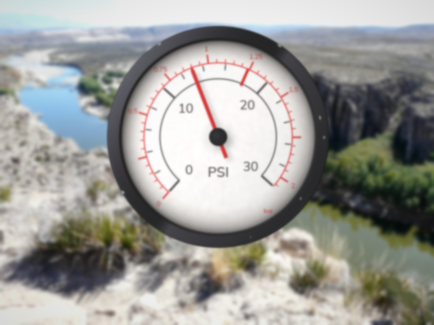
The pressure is 13 psi
